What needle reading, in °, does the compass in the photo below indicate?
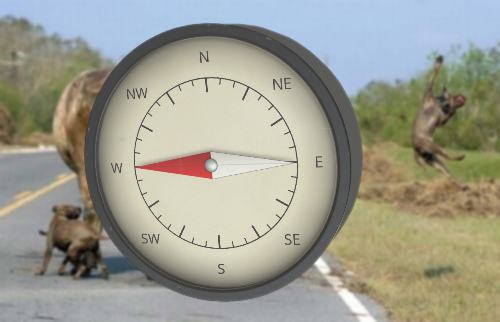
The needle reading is 270 °
